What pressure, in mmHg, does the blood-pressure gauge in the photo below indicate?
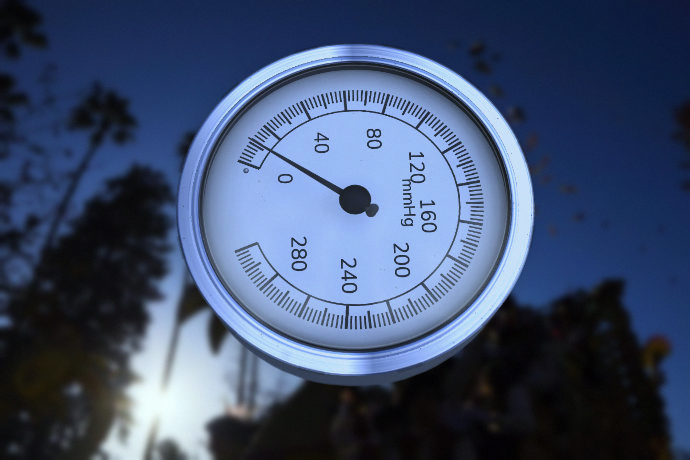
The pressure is 10 mmHg
